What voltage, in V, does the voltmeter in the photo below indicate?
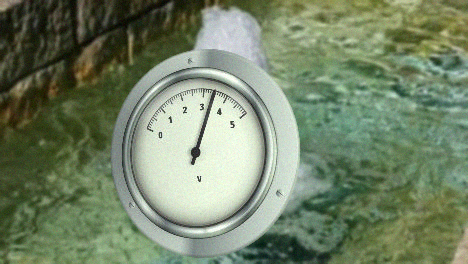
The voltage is 3.5 V
